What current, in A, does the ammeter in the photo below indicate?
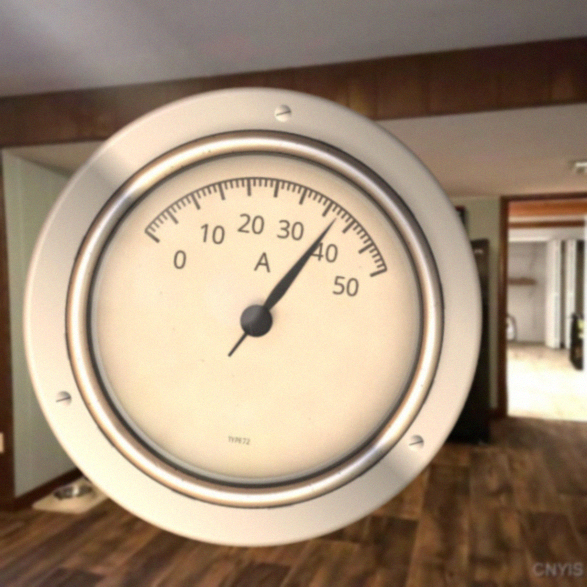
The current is 37 A
